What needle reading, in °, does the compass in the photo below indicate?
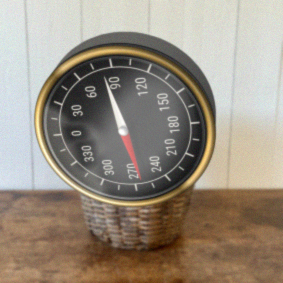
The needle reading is 262.5 °
